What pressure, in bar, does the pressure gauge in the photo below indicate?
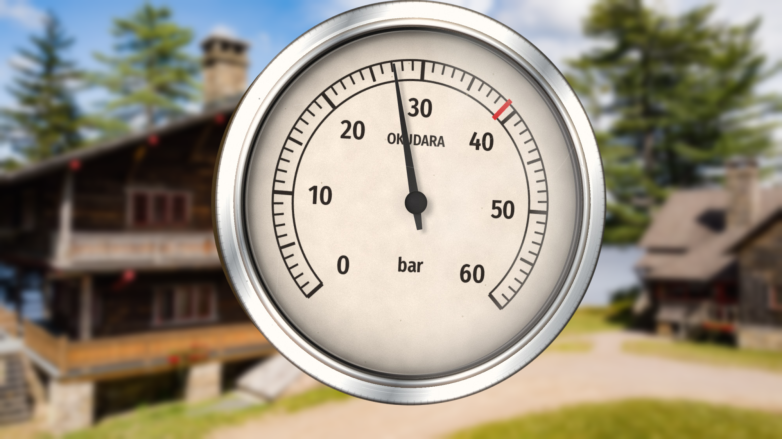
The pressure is 27 bar
